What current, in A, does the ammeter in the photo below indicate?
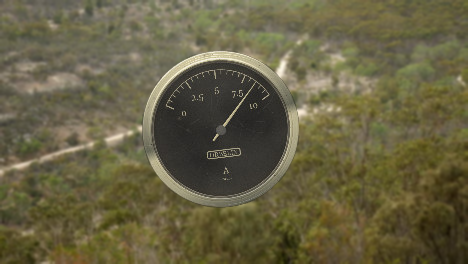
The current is 8.5 A
